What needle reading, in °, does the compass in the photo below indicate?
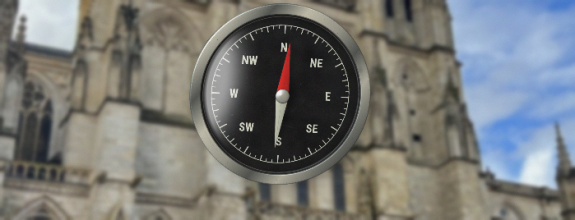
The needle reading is 5 °
